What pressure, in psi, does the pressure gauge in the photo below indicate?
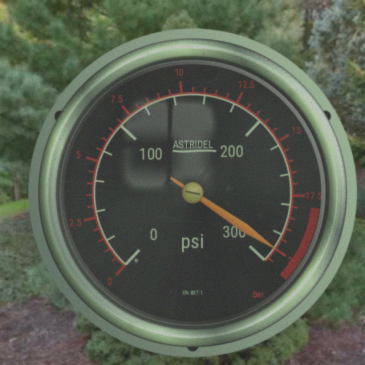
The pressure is 290 psi
